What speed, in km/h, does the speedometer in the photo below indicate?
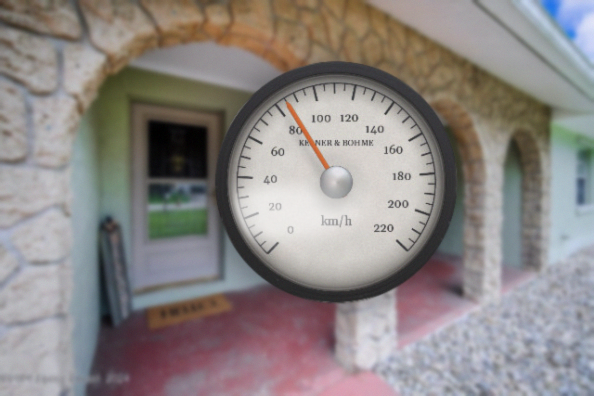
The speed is 85 km/h
